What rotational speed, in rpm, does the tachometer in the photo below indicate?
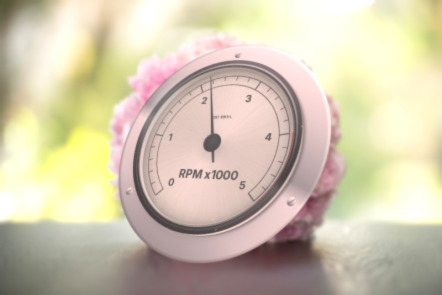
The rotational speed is 2200 rpm
